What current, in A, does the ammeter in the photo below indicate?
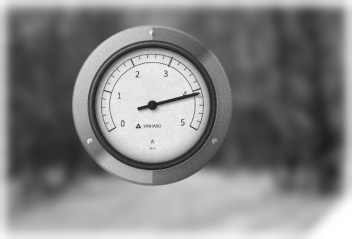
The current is 4.1 A
